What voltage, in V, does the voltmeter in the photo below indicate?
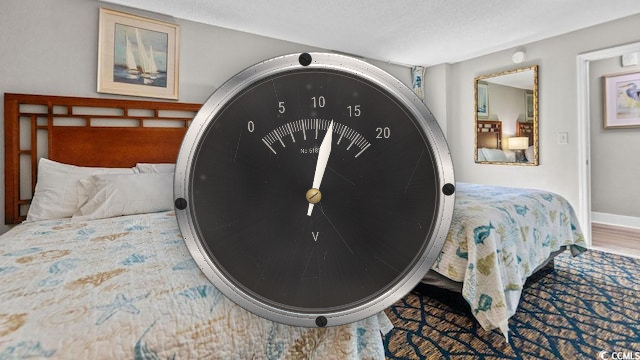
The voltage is 12.5 V
